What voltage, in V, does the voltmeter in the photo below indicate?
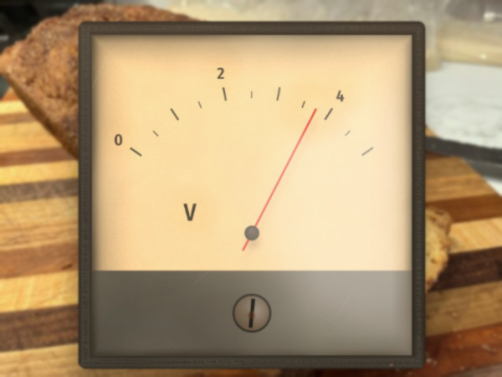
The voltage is 3.75 V
